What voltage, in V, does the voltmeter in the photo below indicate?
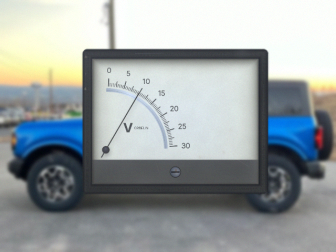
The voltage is 10 V
